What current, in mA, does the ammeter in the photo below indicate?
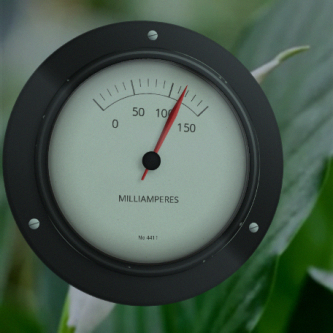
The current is 115 mA
